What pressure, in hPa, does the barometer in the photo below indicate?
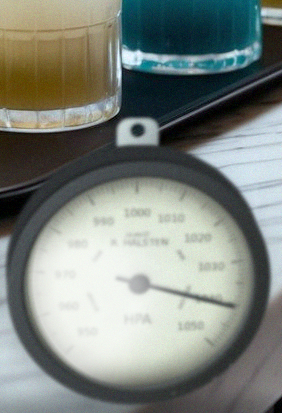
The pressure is 1040 hPa
